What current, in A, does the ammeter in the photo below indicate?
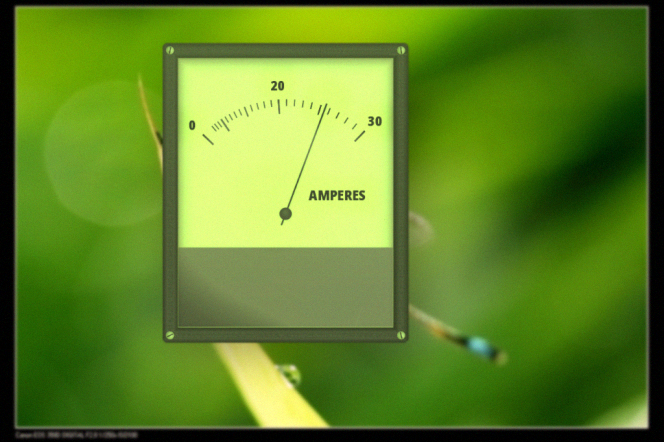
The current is 25.5 A
